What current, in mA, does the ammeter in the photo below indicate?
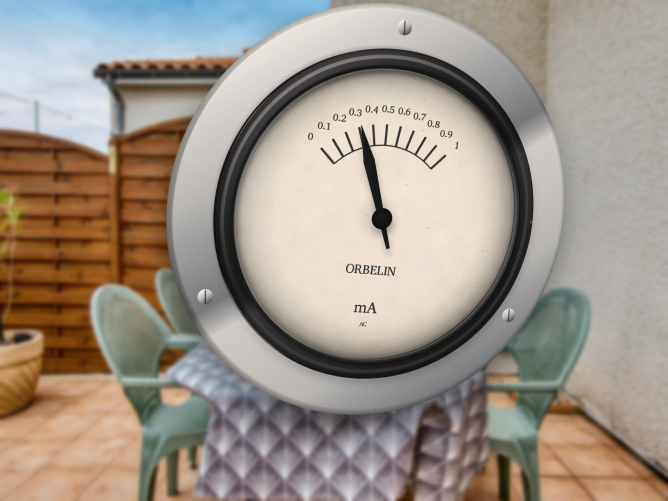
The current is 0.3 mA
